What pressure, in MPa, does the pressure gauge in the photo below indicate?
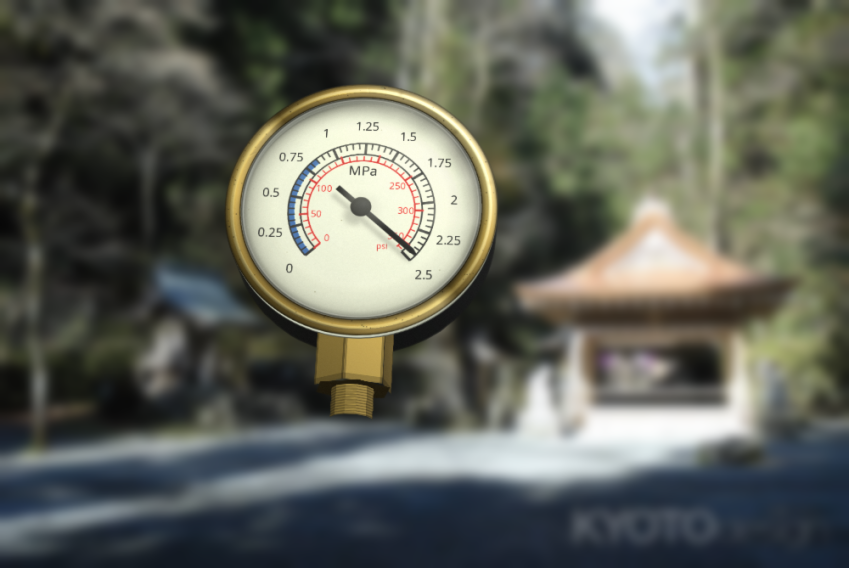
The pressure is 2.45 MPa
